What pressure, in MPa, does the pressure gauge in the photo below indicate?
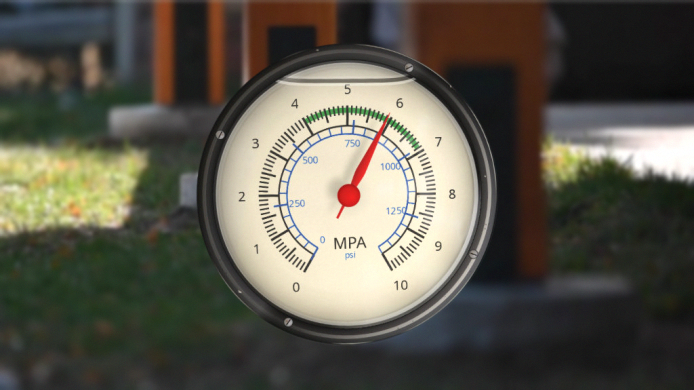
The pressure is 5.9 MPa
